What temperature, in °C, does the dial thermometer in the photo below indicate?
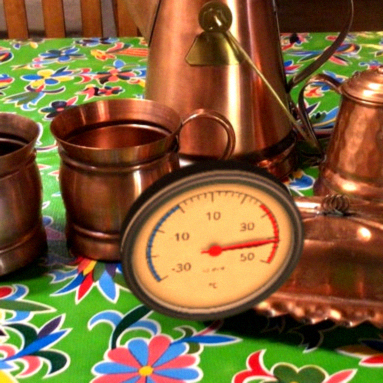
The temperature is 40 °C
